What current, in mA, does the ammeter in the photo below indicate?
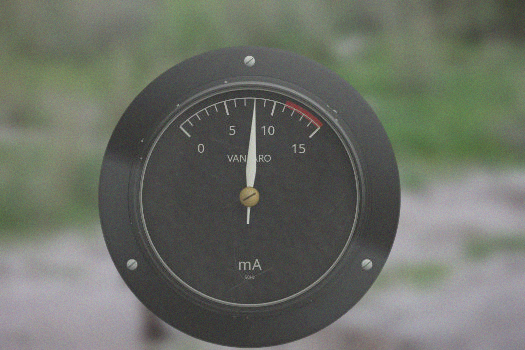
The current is 8 mA
